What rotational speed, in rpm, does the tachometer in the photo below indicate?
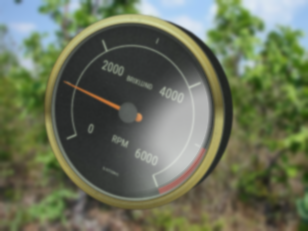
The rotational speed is 1000 rpm
